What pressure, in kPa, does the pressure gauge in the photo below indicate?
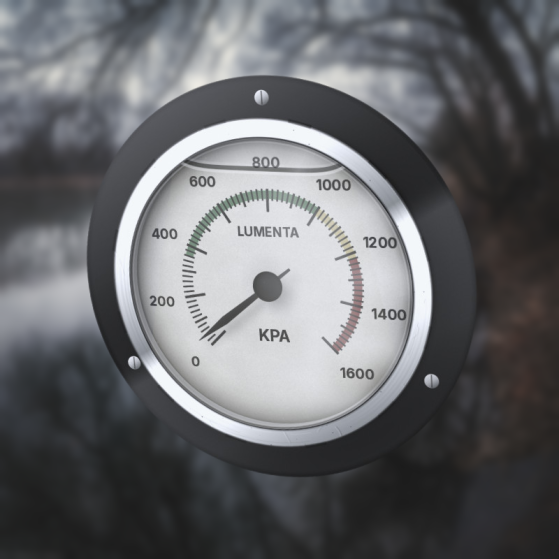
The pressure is 40 kPa
